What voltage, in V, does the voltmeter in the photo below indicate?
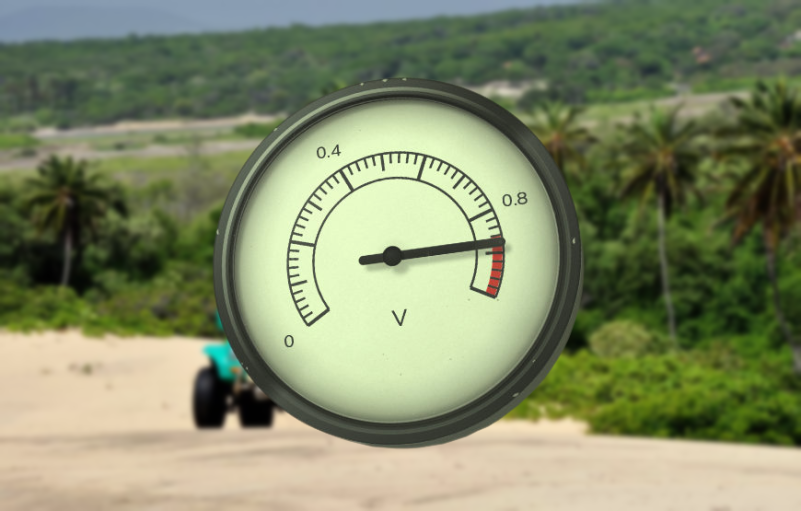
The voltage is 0.88 V
